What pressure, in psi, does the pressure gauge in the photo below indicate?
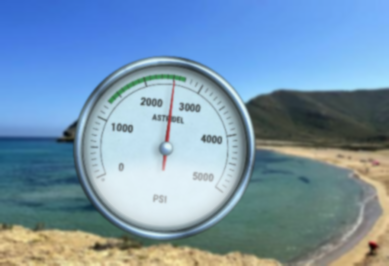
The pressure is 2500 psi
